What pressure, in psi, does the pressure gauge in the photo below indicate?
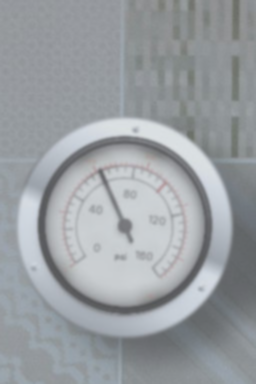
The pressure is 60 psi
